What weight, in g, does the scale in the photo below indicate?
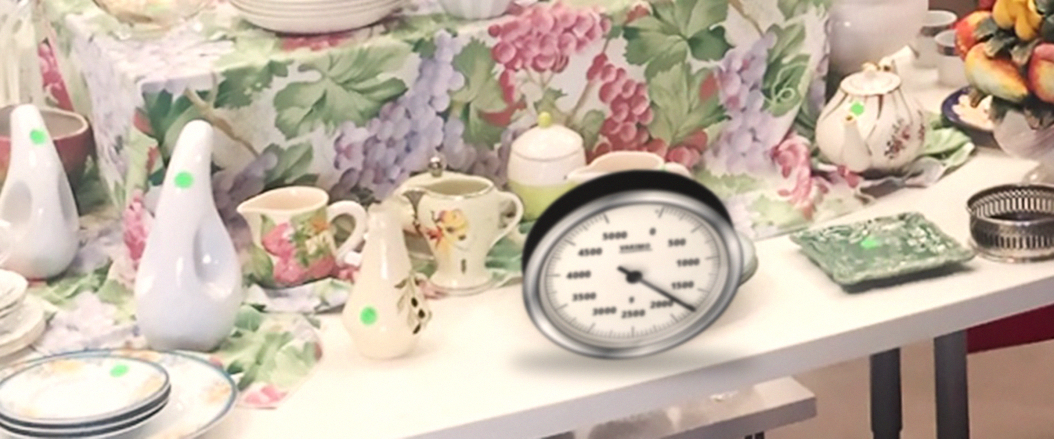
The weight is 1750 g
